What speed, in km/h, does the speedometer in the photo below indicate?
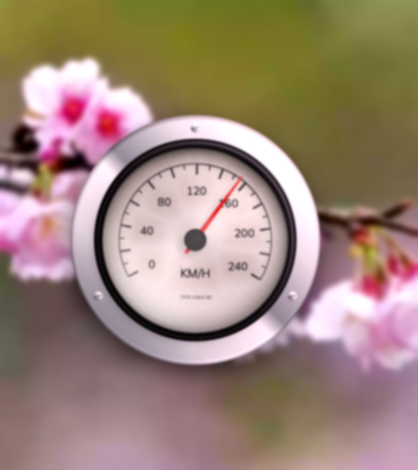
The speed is 155 km/h
